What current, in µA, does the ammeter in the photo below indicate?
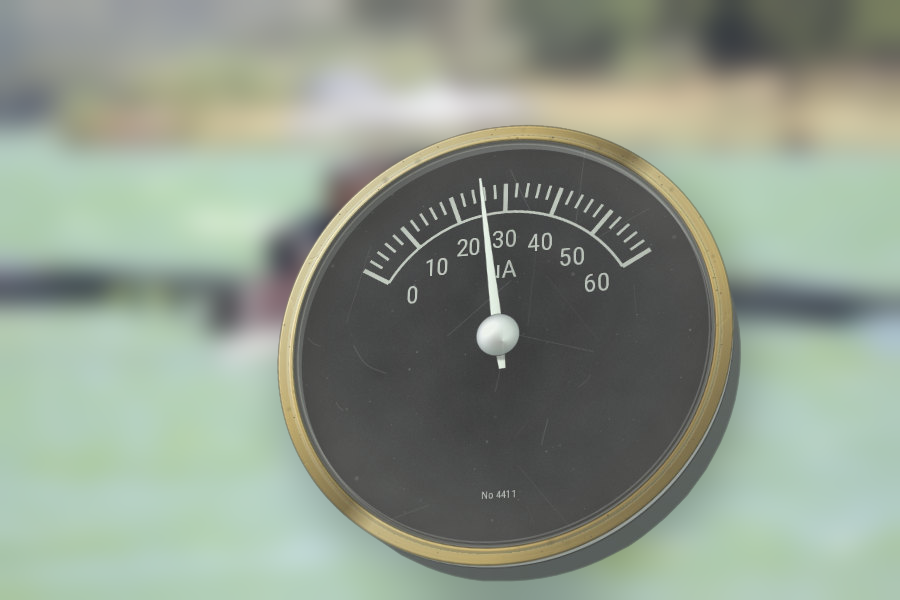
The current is 26 µA
